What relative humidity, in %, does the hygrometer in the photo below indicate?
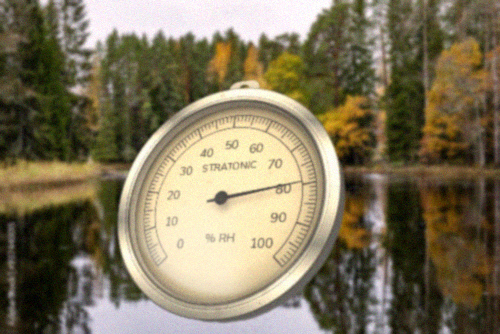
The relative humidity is 80 %
